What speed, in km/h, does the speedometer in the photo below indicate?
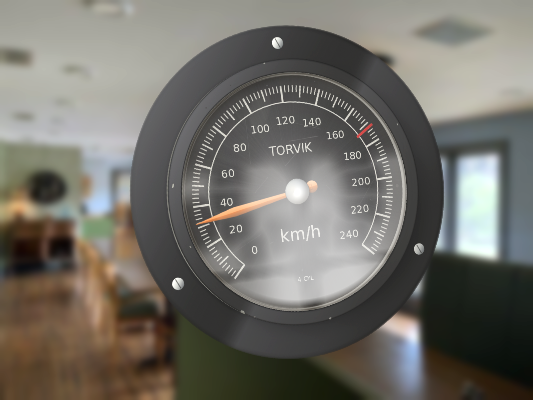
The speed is 32 km/h
